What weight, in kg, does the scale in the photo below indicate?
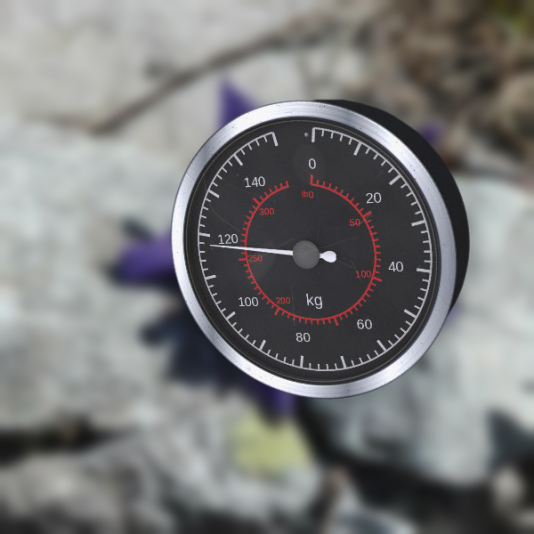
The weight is 118 kg
